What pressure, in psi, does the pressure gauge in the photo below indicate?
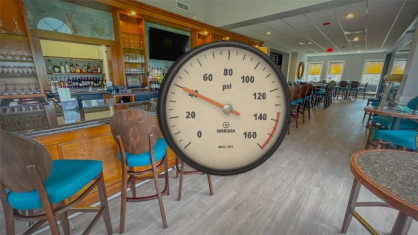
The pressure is 40 psi
